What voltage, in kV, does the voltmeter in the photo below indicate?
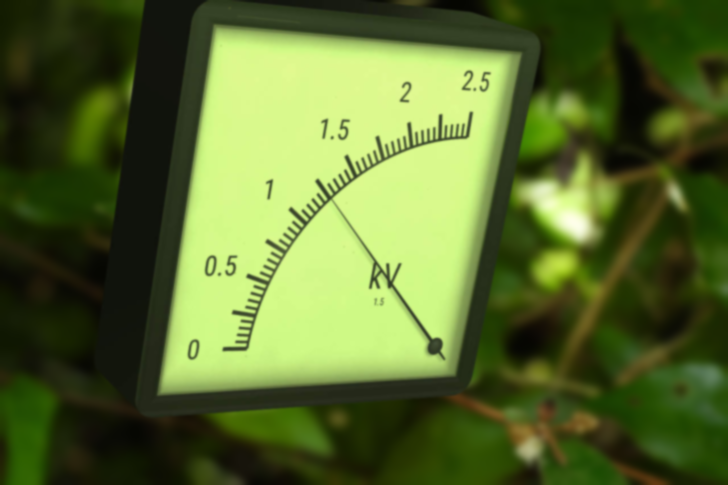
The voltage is 1.25 kV
